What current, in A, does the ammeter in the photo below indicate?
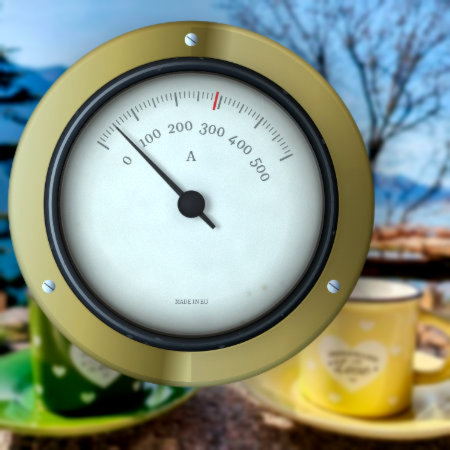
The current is 50 A
